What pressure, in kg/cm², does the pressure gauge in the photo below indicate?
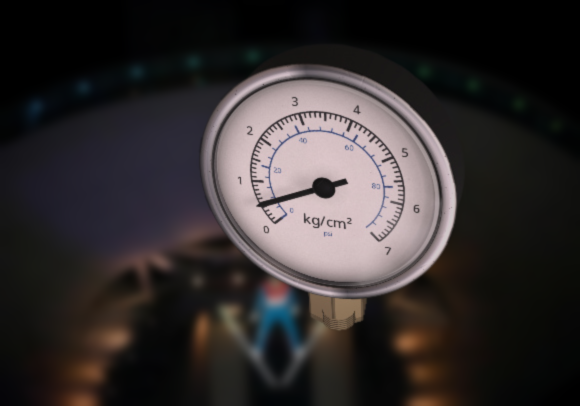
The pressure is 0.5 kg/cm²
